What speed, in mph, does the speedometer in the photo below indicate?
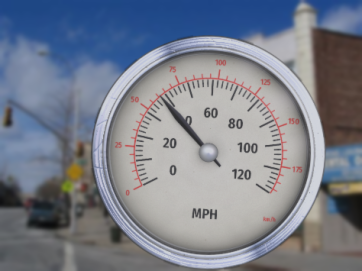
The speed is 38 mph
